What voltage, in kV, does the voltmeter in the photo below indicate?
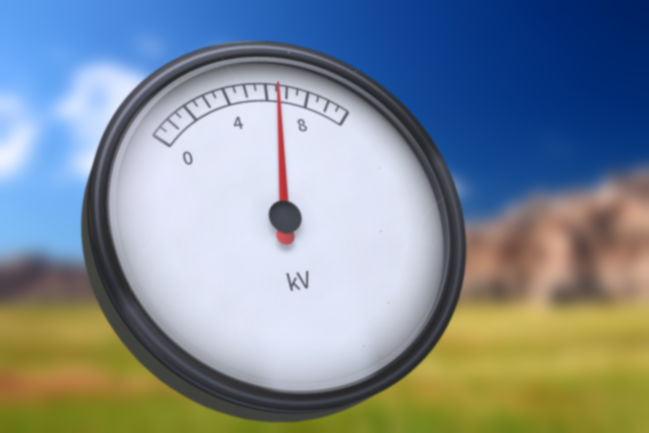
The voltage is 6.5 kV
